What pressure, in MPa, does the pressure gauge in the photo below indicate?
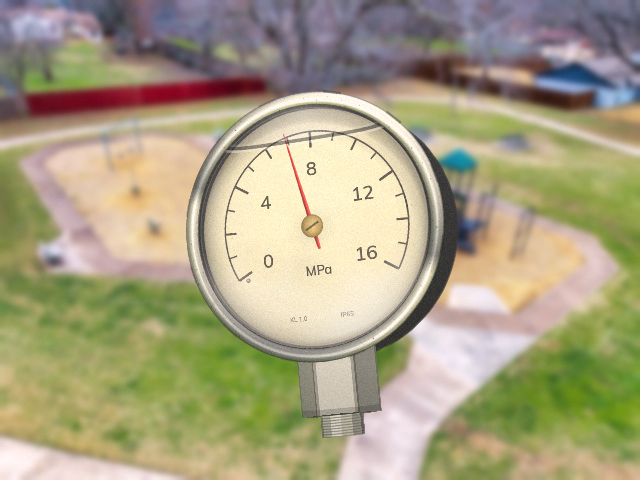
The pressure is 7 MPa
